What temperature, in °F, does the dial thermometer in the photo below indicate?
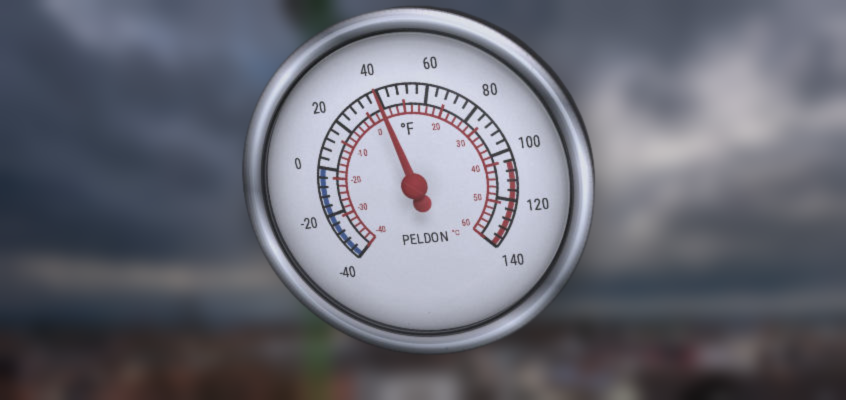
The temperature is 40 °F
